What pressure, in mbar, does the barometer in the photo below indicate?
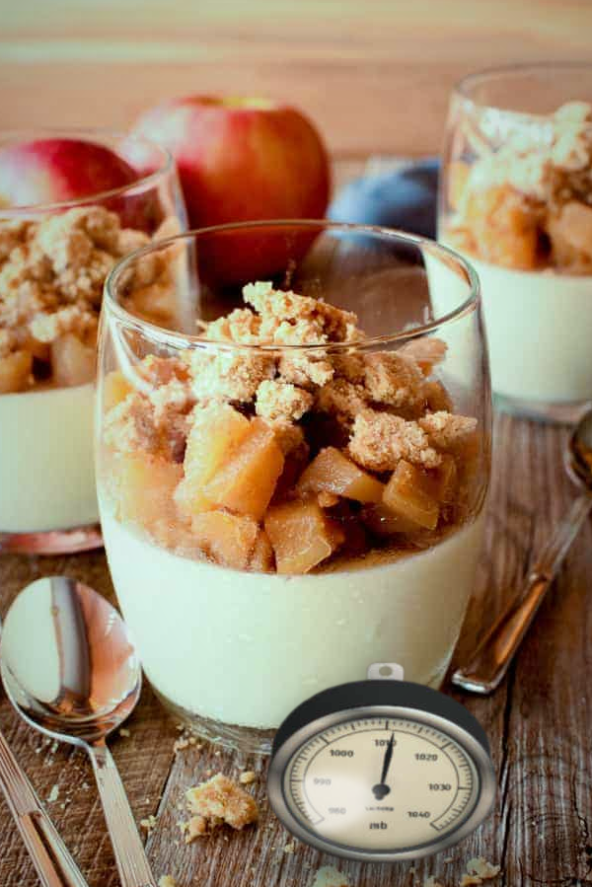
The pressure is 1011 mbar
